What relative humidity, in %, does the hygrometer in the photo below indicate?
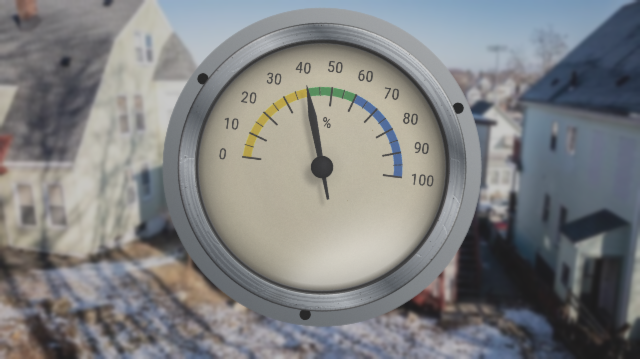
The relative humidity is 40 %
